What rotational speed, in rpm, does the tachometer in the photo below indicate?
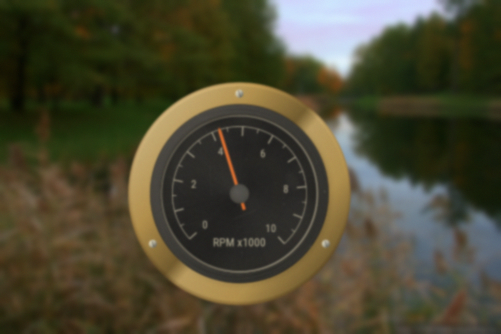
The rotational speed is 4250 rpm
